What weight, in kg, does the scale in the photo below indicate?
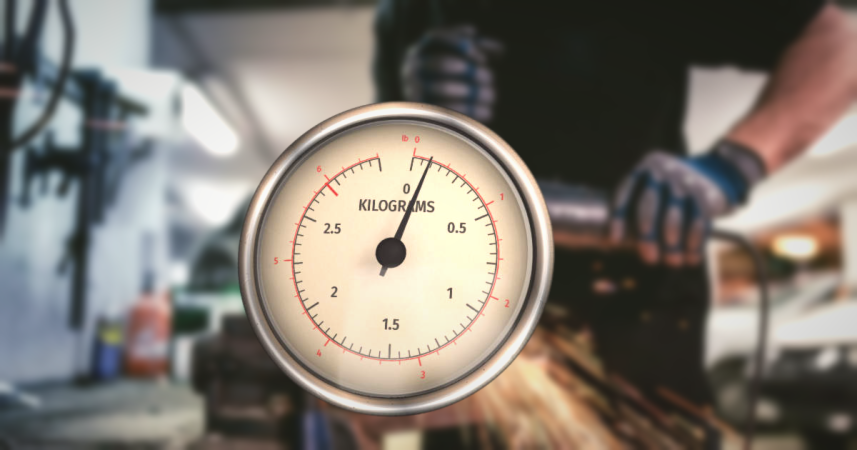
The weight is 0.1 kg
